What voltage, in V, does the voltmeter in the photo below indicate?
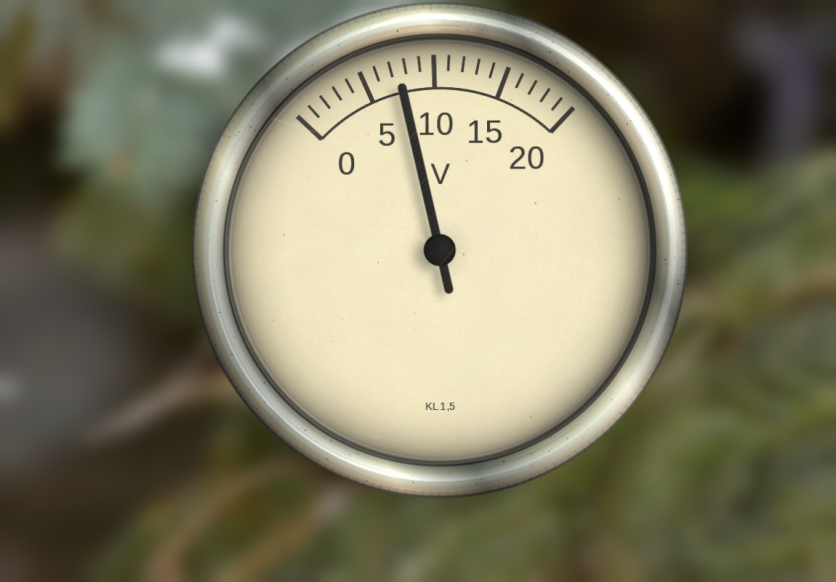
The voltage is 7.5 V
